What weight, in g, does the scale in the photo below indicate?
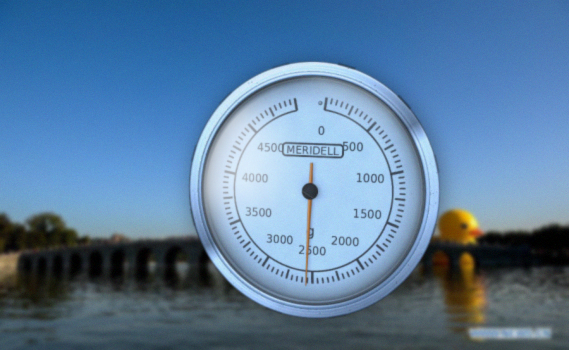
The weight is 2550 g
